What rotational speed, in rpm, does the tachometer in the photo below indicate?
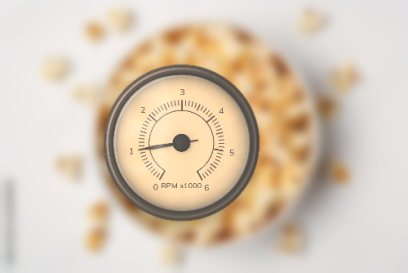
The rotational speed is 1000 rpm
